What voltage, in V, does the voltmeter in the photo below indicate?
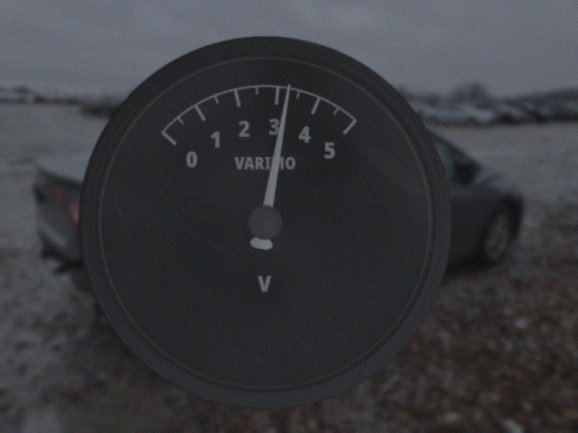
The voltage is 3.25 V
